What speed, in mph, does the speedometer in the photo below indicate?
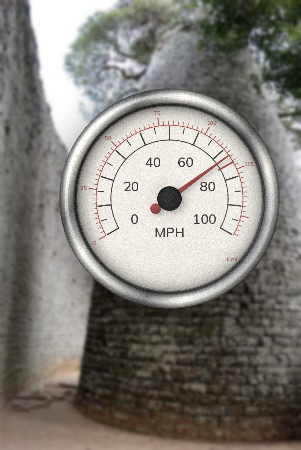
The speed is 72.5 mph
